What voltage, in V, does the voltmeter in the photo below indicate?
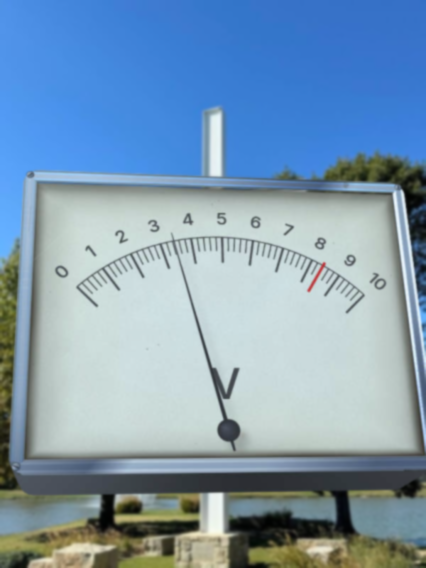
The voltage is 3.4 V
